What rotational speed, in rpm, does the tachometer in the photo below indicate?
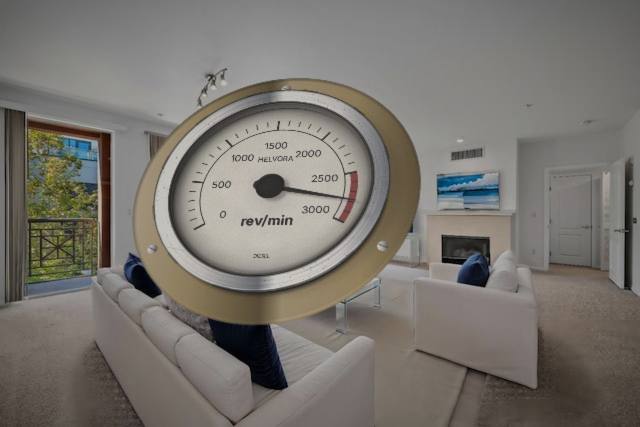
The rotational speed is 2800 rpm
